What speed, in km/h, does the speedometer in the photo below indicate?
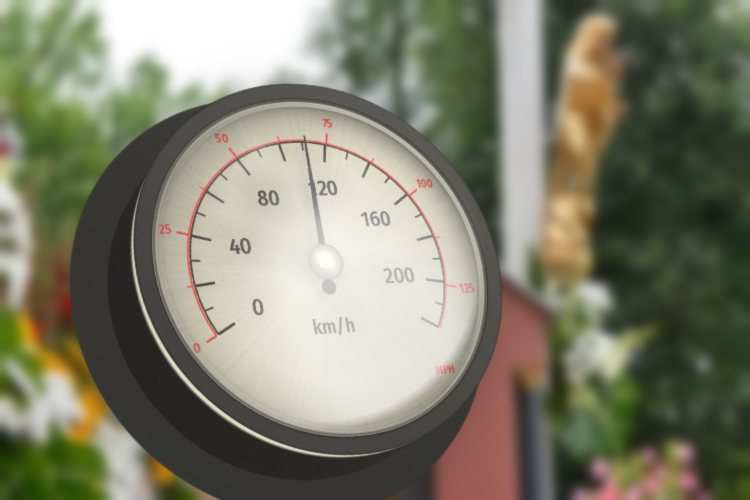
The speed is 110 km/h
